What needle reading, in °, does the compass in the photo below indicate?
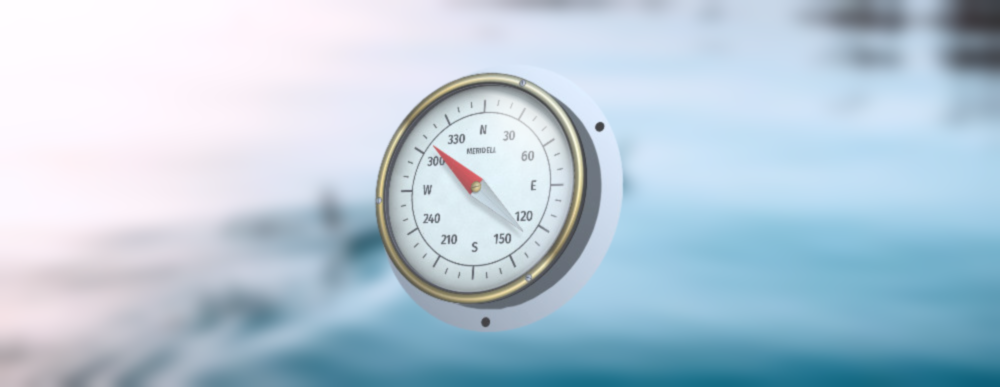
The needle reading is 310 °
